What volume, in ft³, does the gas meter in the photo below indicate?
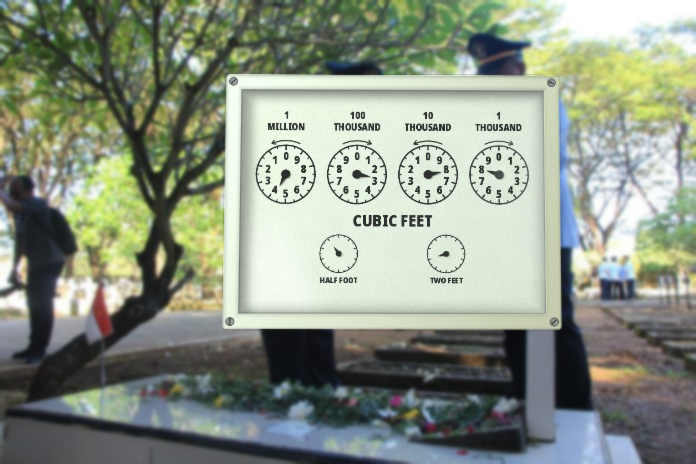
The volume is 427800 ft³
